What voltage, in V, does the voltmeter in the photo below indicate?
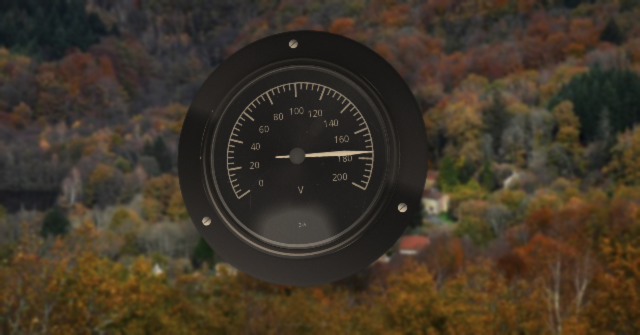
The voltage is 176 V
